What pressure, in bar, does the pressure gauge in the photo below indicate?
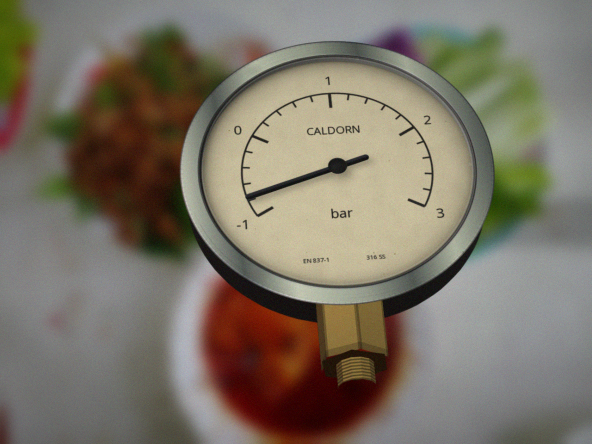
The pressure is -0.8 bar
